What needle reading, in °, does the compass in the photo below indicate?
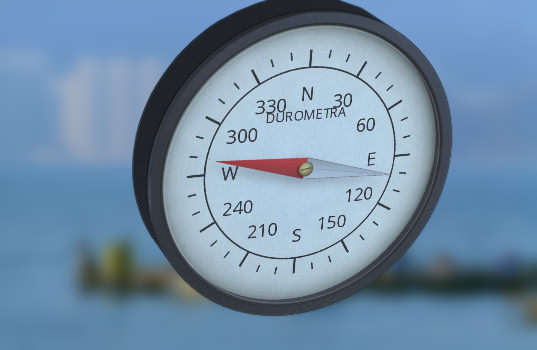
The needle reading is 280 °
